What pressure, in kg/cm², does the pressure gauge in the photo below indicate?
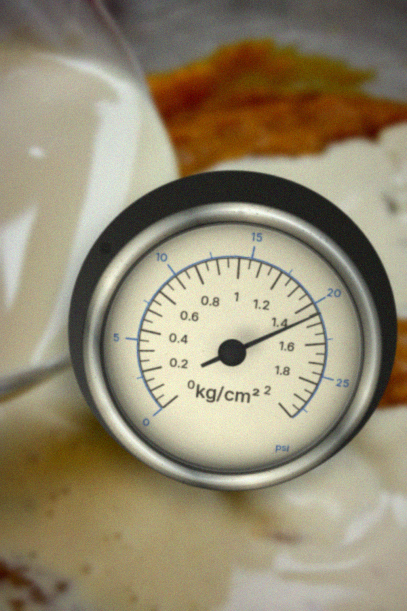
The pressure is 1.45 kg/cm²
